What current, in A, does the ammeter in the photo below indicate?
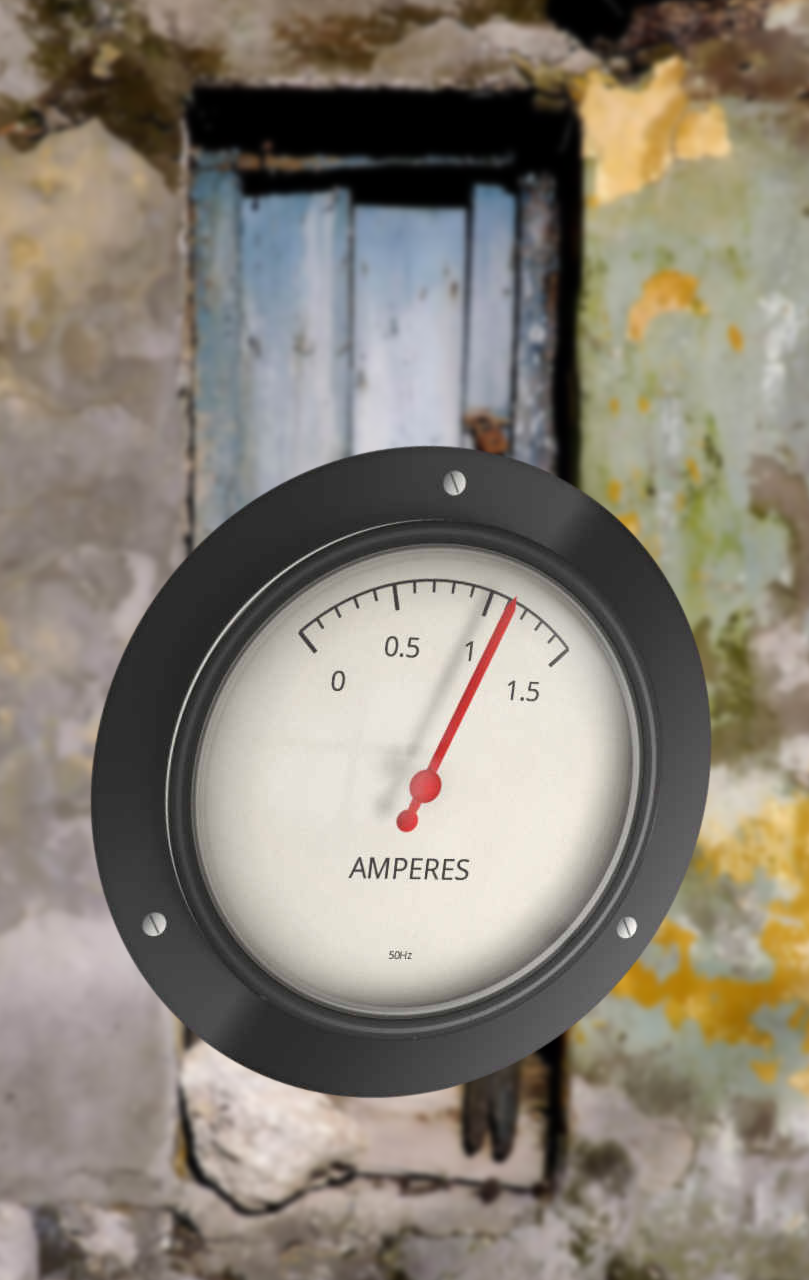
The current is 1.1 A
